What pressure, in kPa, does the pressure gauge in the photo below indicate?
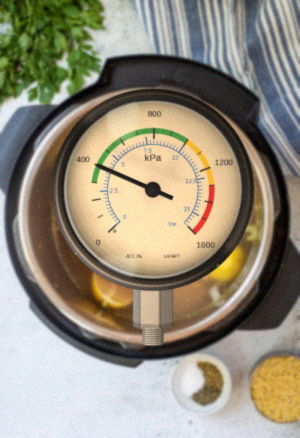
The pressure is 400 kPa
